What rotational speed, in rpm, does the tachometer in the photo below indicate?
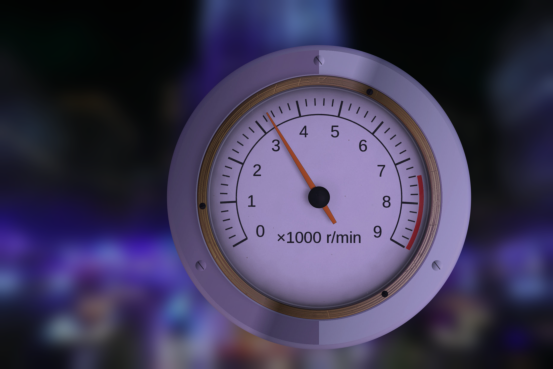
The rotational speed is 3300 rpm
